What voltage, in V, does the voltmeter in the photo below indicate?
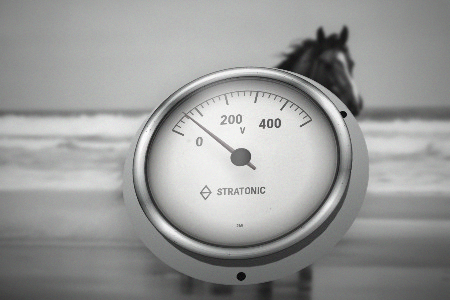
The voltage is 60 V
